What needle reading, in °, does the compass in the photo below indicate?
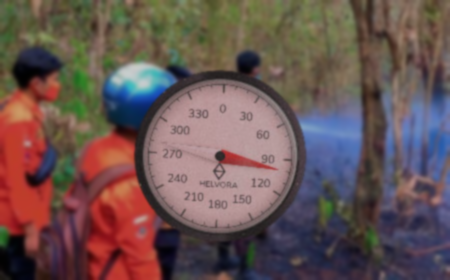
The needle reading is 100 °
